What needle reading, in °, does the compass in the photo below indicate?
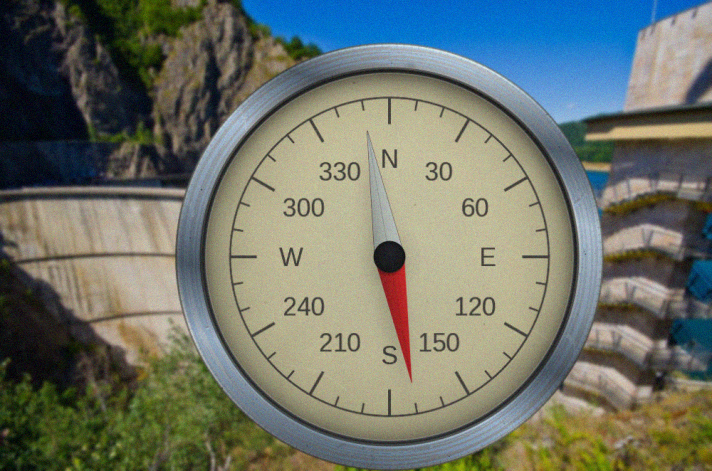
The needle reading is 170 °
